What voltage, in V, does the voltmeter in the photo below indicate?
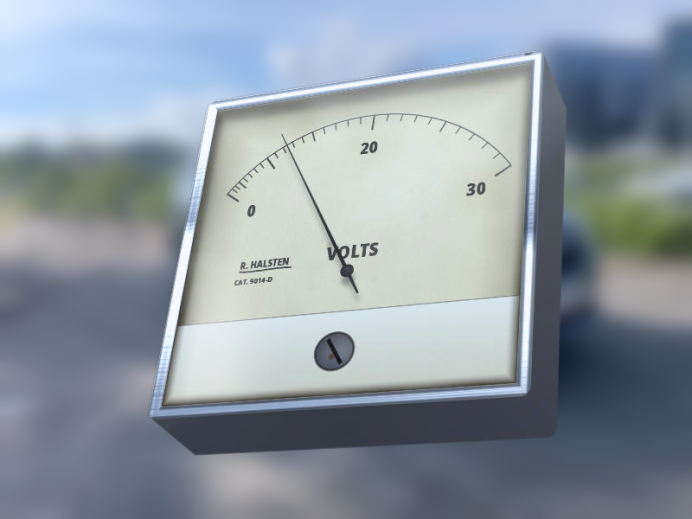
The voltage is 12.5 V
